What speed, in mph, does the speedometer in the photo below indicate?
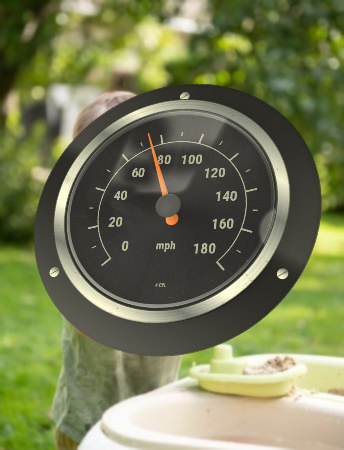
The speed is 75 mph
